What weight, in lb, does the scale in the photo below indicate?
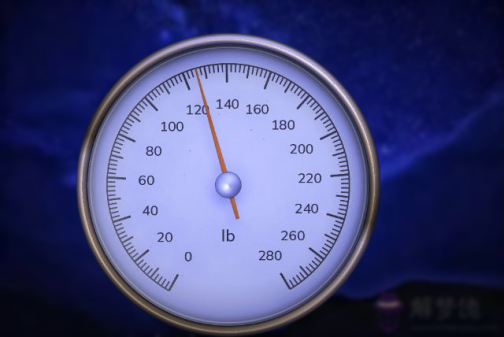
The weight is 126 lb
